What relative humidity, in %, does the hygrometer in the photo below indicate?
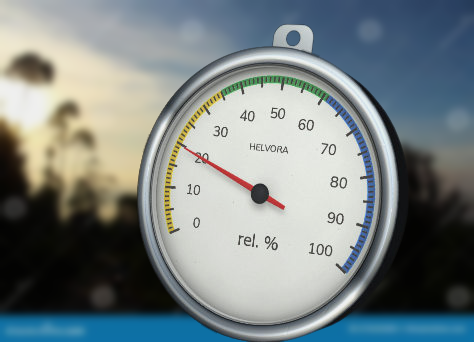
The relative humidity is 20 %
